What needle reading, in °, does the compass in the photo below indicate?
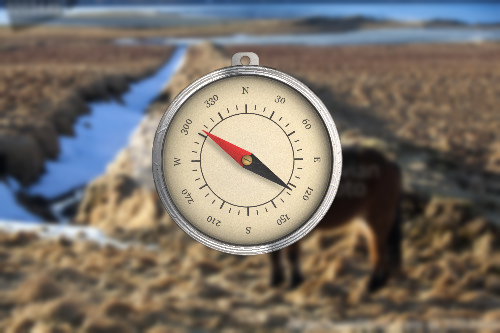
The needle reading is 305 °
